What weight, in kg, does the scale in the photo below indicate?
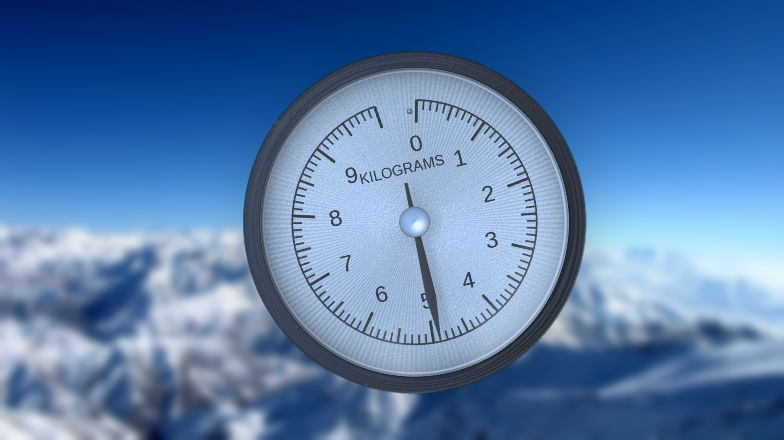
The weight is 4.9 kg
